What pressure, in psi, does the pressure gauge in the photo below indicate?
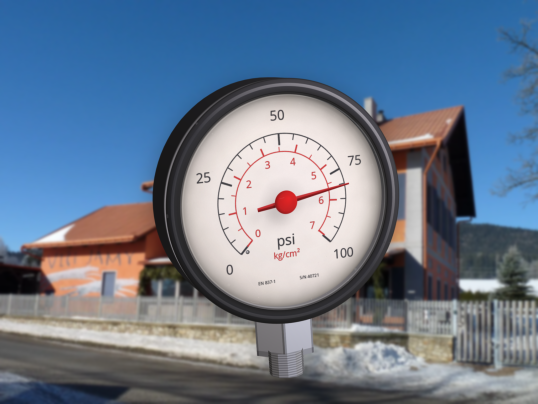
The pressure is 80 psi
